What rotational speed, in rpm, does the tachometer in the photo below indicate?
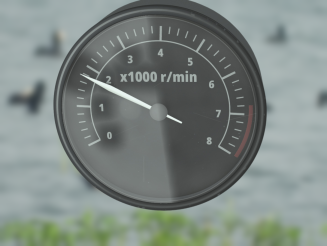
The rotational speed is 1800 rpm
